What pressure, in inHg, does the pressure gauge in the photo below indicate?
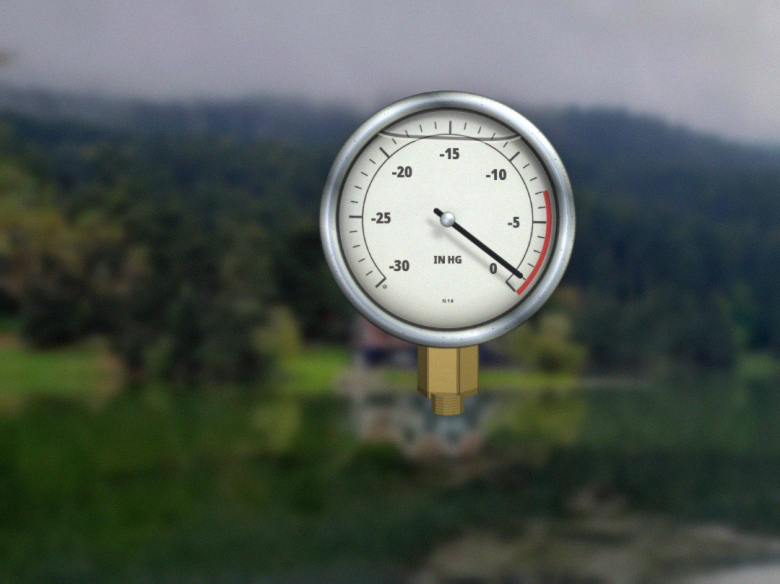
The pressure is -1 inHg
